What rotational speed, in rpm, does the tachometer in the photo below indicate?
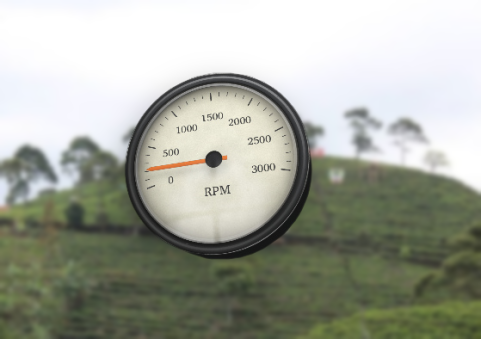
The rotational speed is 200 rpm
